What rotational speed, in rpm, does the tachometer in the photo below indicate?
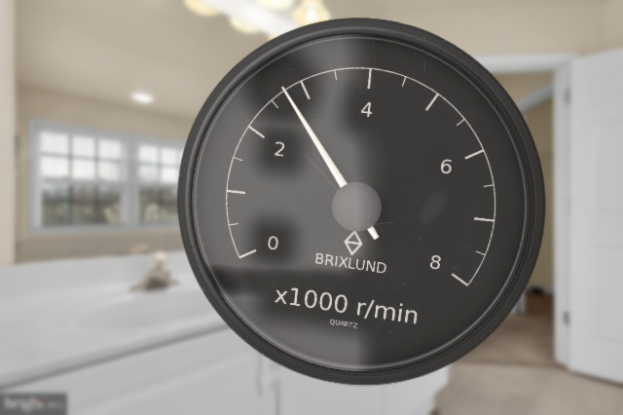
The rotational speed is 2750 rpm
